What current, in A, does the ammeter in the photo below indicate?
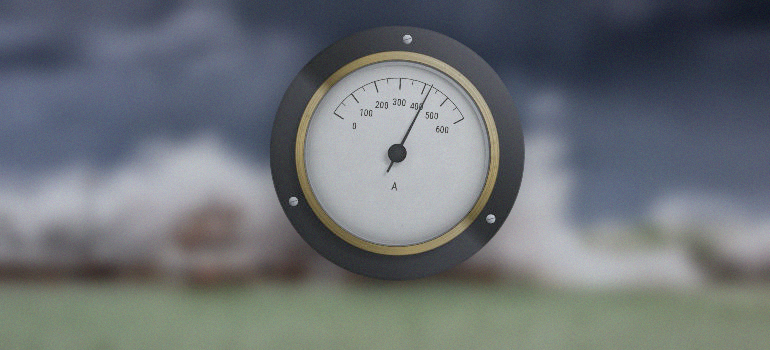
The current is 425 A
